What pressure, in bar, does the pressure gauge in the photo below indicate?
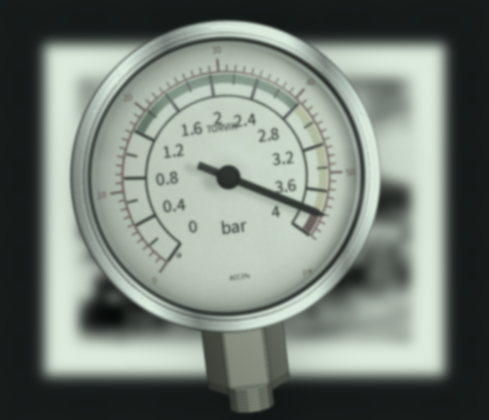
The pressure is 3.8 bar
